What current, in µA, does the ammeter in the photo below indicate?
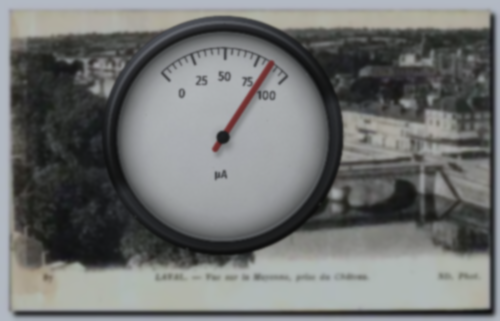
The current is 85 µA
